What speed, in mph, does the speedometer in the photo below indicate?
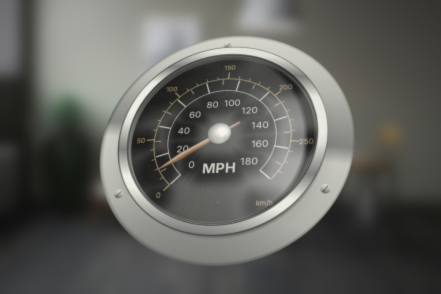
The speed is 10 mph
